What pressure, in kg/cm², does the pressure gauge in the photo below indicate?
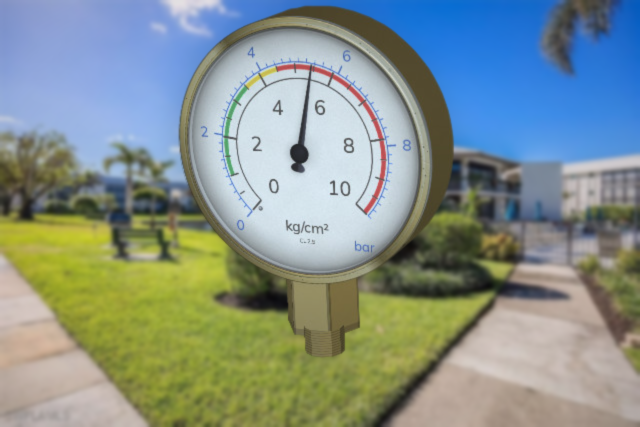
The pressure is 5.5 kg/cm²
